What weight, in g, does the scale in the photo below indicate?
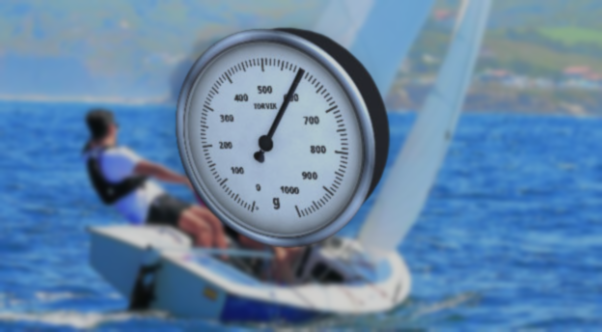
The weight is 600 g
